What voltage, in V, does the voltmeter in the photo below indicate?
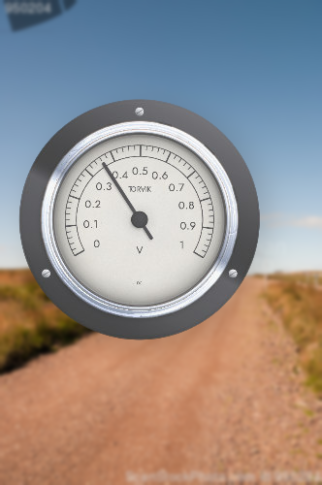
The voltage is 0.36 V
